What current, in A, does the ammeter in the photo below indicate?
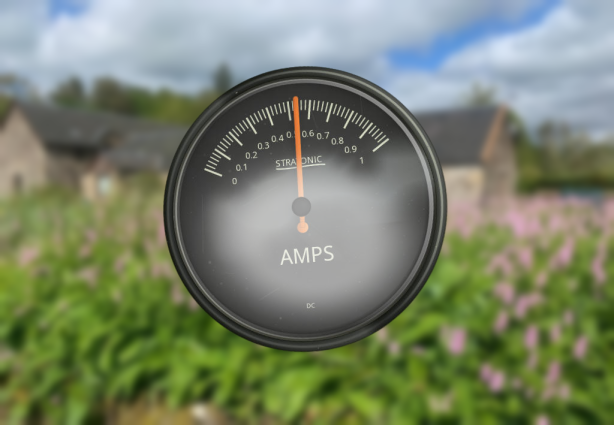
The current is 0.54 A
